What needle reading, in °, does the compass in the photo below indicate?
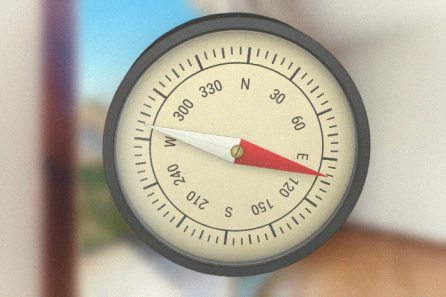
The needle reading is 100 °
